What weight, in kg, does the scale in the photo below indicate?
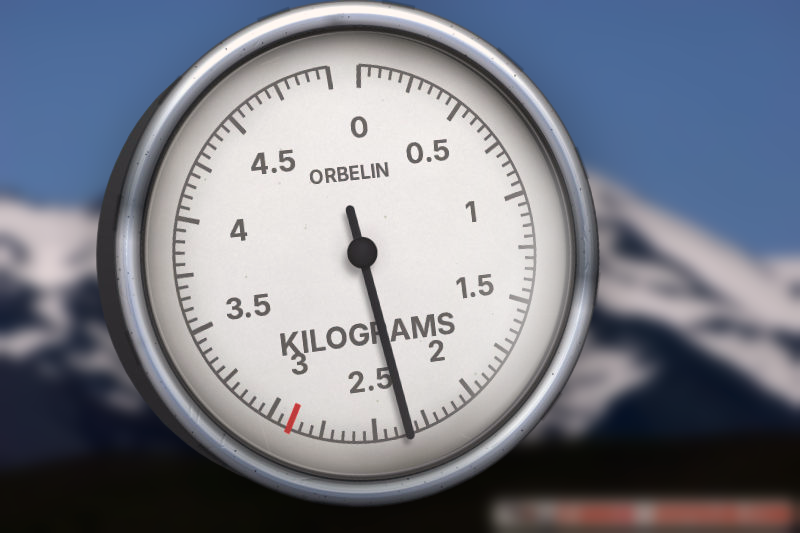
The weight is 2.35 kg
